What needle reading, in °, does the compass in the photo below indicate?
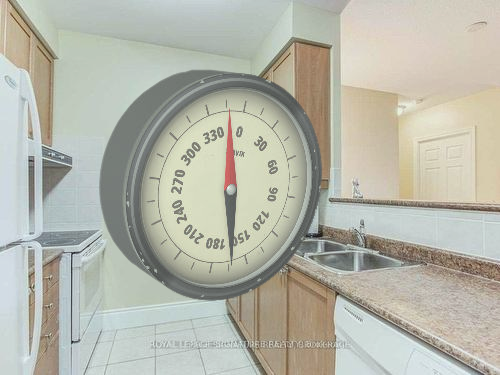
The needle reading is 345 °
